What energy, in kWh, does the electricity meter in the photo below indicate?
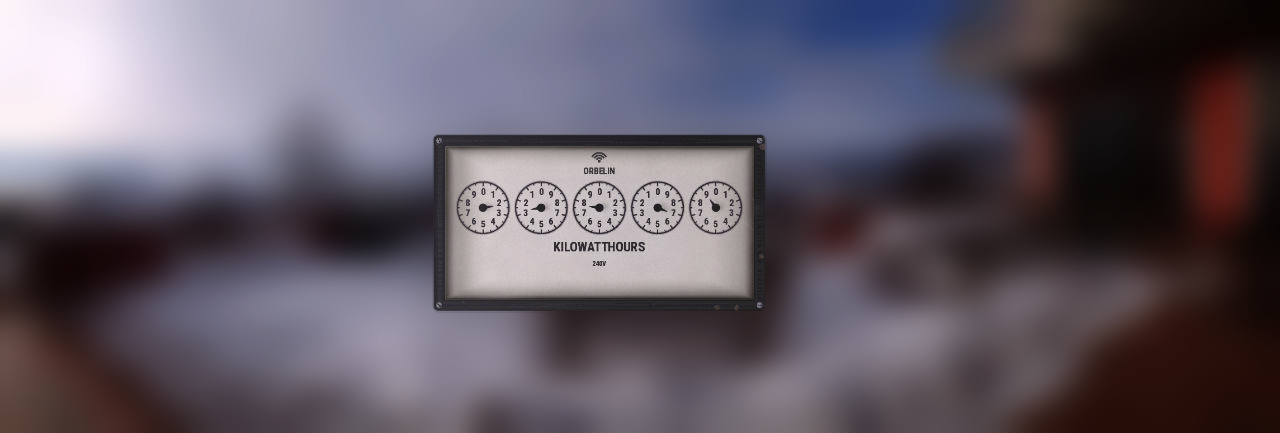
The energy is 22769 kWh
